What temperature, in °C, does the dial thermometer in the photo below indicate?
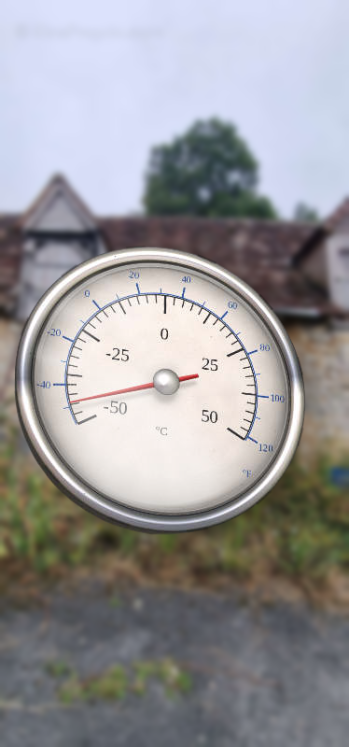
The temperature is -45 °C
